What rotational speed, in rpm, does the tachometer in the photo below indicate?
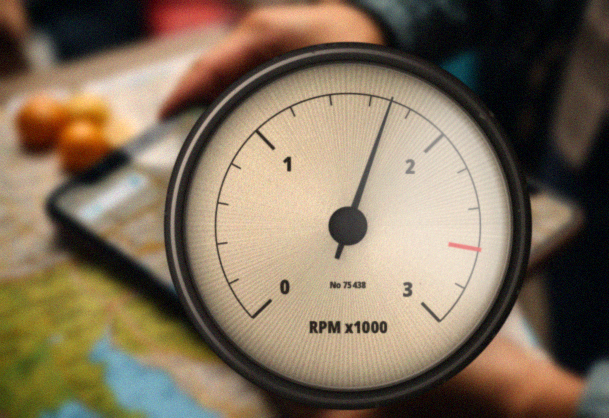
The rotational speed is 1700 rpm
